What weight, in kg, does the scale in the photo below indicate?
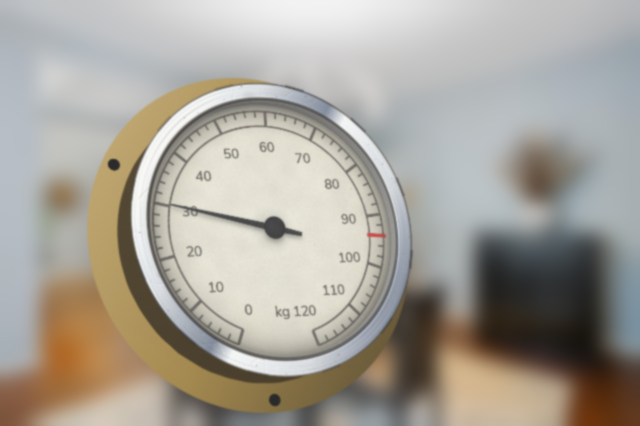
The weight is 30 kg
